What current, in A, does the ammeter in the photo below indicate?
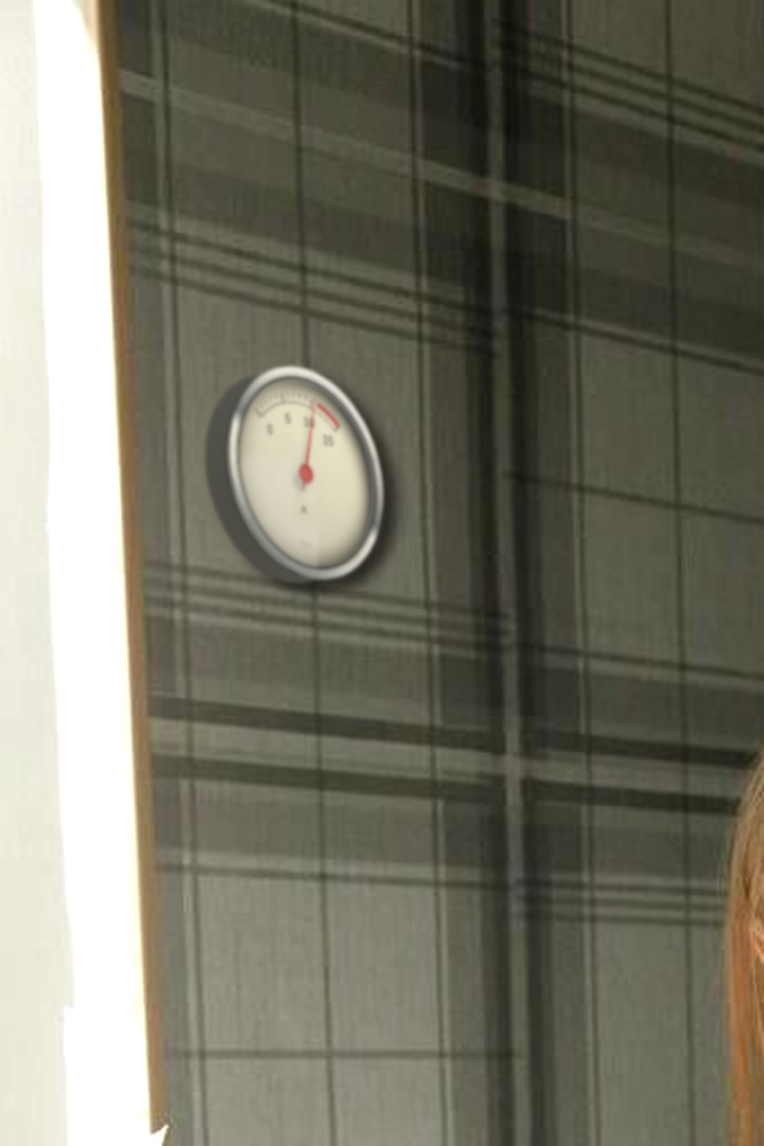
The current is 10 A
